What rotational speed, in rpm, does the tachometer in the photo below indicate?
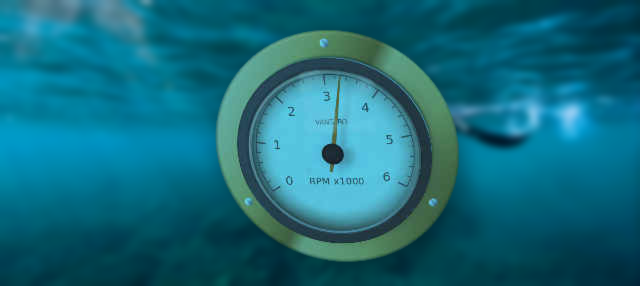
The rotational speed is 3300 rpm
